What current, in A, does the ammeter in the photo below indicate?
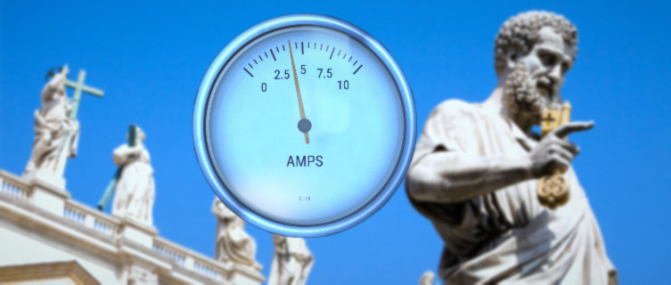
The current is 4 A
